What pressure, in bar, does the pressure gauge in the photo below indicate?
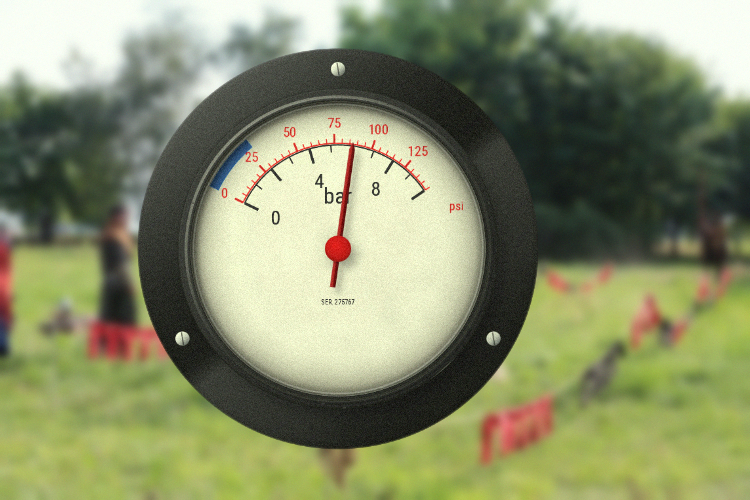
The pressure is 6 bar
